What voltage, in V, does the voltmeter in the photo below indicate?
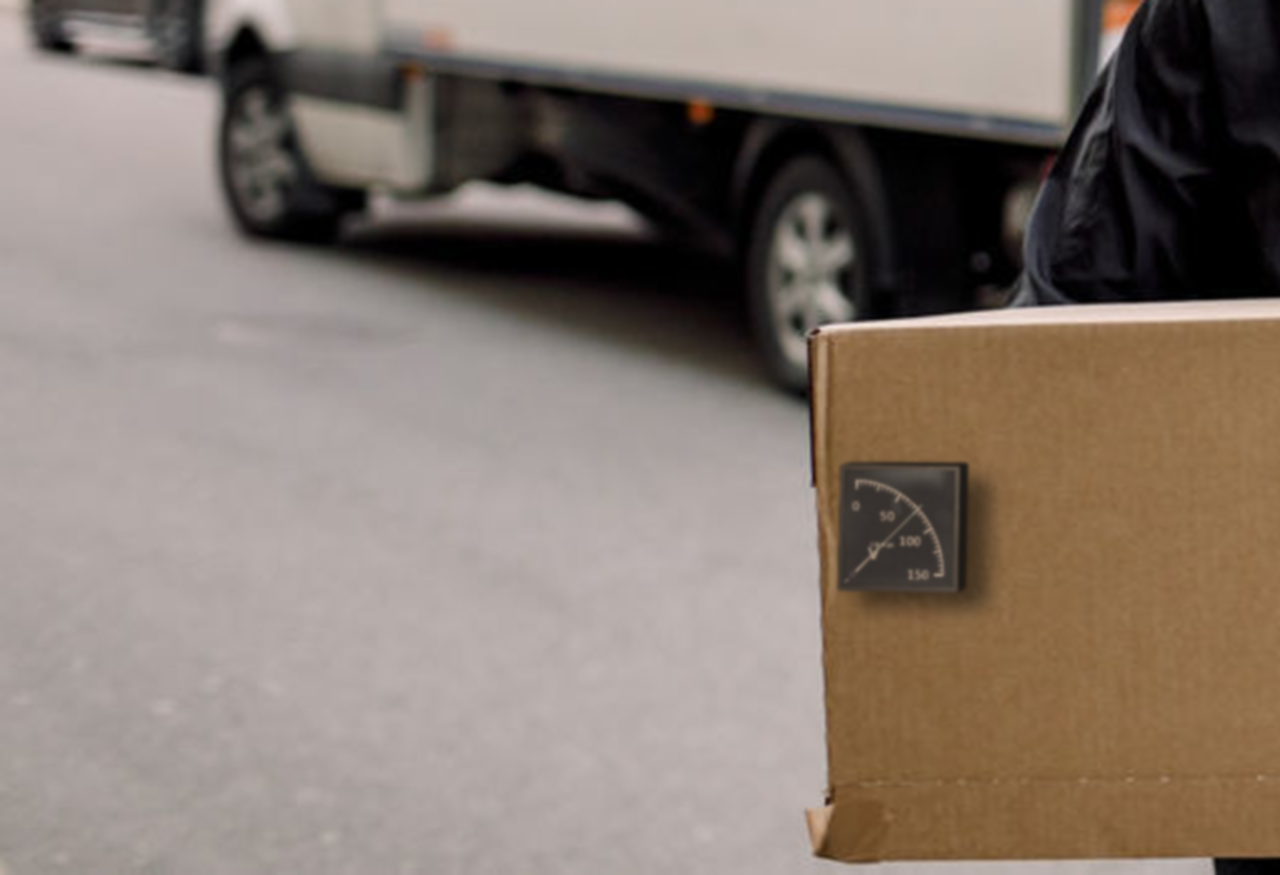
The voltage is 75 V
